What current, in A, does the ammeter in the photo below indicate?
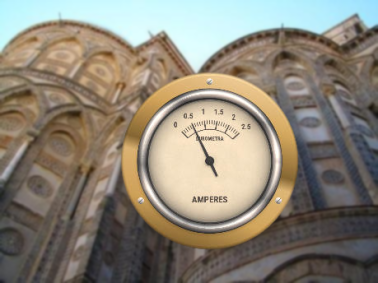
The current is 0.5 A
